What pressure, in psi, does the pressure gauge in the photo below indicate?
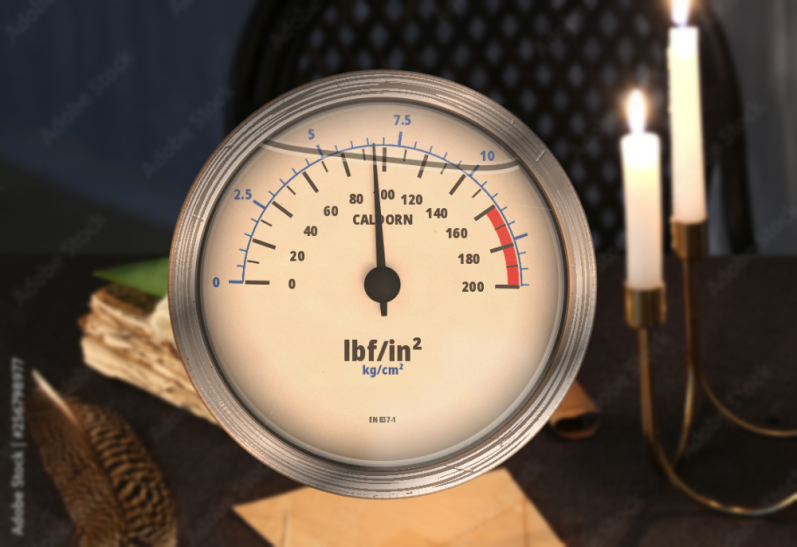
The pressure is 95 psi
